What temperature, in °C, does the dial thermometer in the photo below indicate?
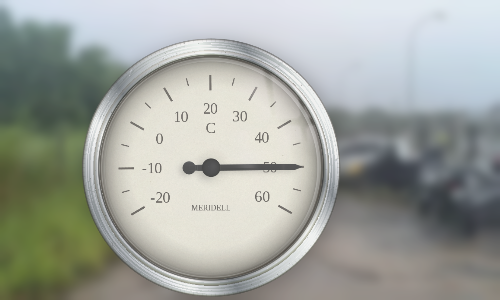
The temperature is 50 °C
